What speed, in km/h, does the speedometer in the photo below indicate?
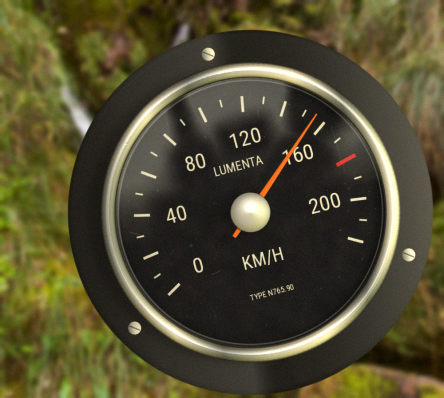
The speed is 155 km/h
